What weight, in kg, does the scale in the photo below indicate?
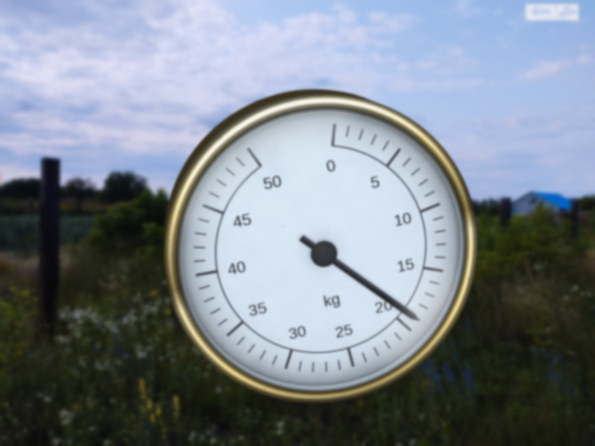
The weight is 19 kg
